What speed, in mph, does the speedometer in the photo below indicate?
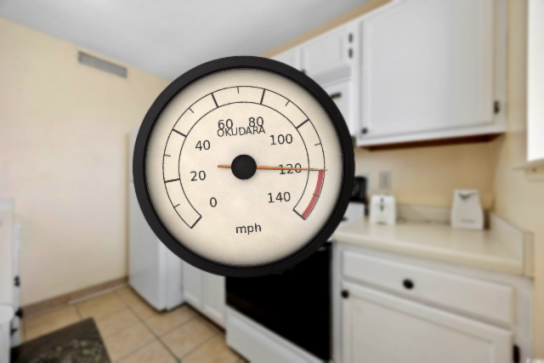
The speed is 120 mph
